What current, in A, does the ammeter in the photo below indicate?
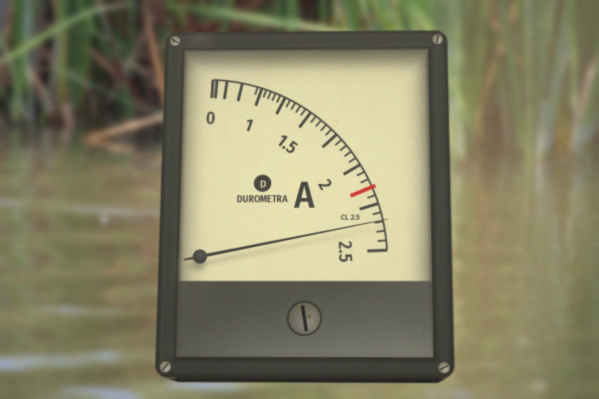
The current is 2.35 A
